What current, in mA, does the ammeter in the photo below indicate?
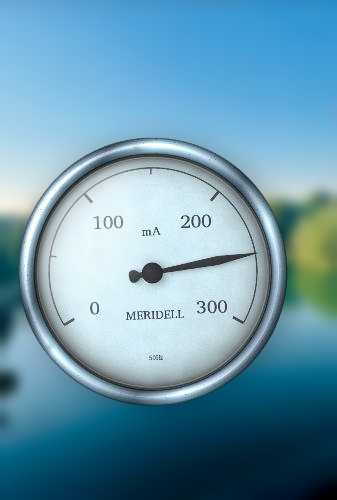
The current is 250 mA
